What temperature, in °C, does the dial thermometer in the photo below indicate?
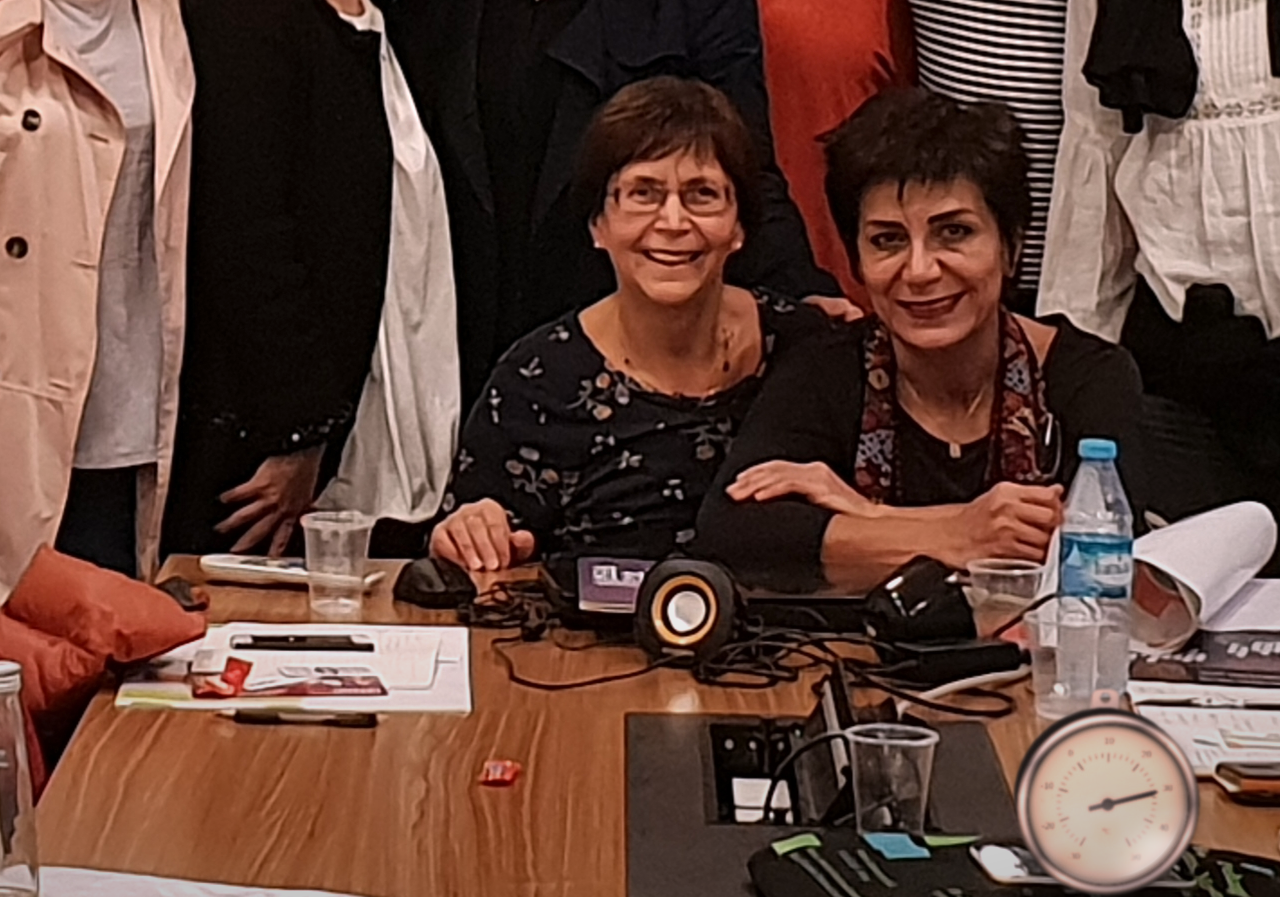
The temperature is 30 °C
